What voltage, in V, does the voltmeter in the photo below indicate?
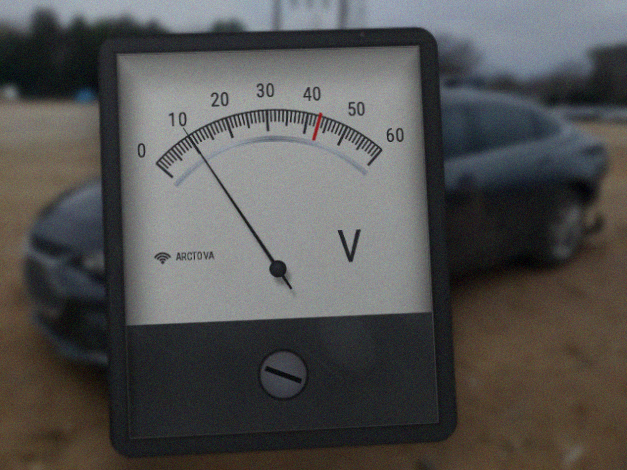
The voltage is 10 V
